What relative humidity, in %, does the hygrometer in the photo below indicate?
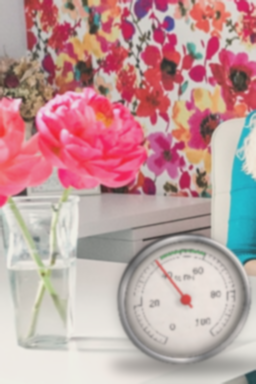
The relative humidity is 40 %
